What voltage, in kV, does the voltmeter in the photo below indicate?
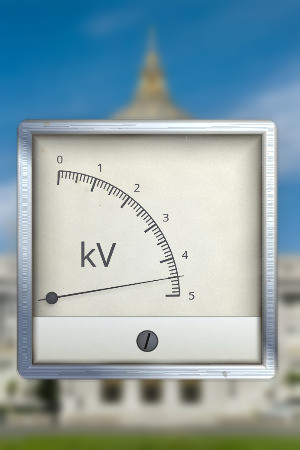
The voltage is 4.5 kV
